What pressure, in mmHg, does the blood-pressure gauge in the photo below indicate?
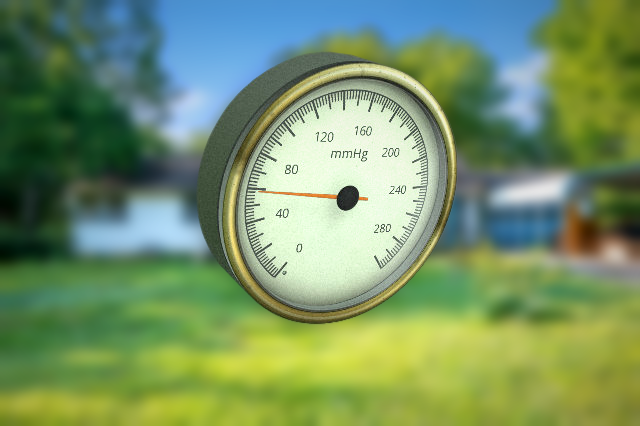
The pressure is 60 mmHg
